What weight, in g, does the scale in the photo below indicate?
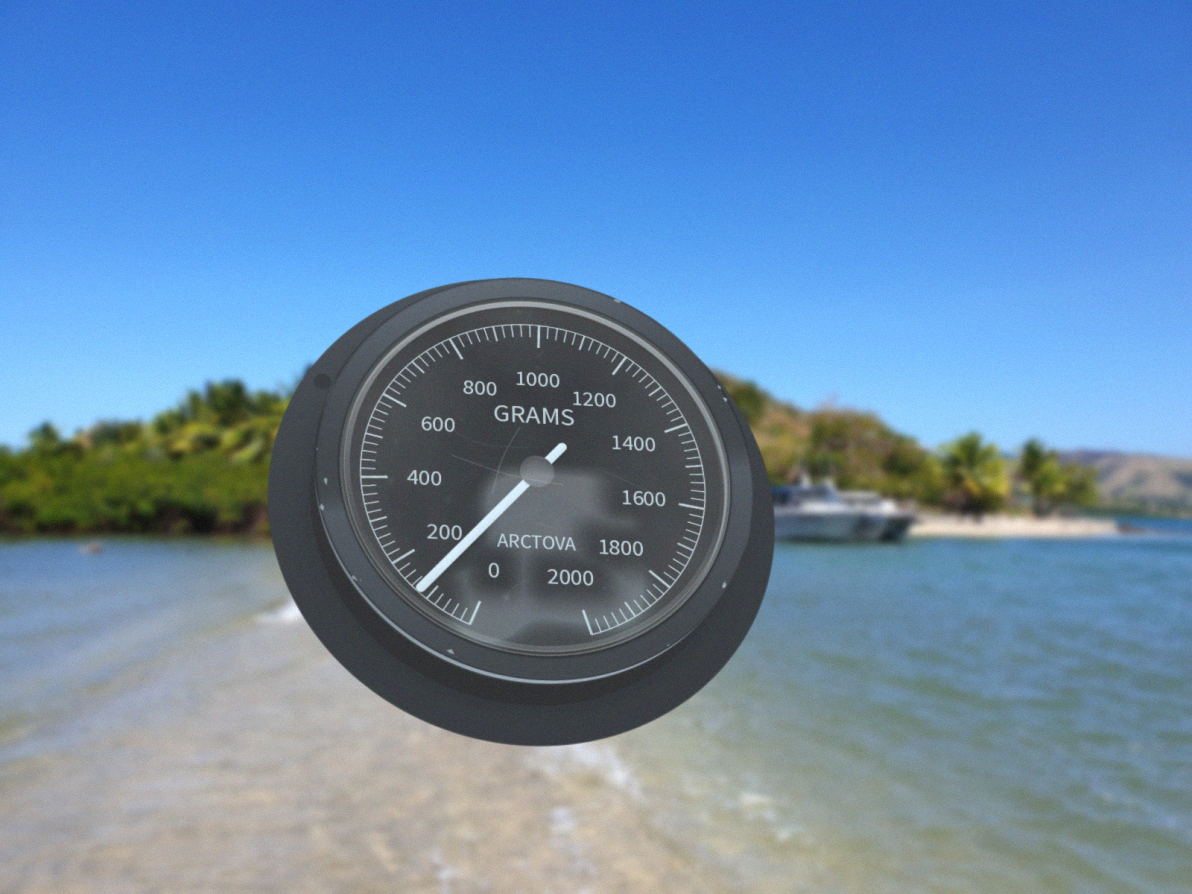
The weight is 120 g
